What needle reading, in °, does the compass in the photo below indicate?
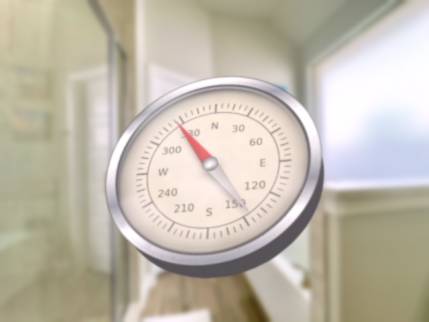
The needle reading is 325 °
